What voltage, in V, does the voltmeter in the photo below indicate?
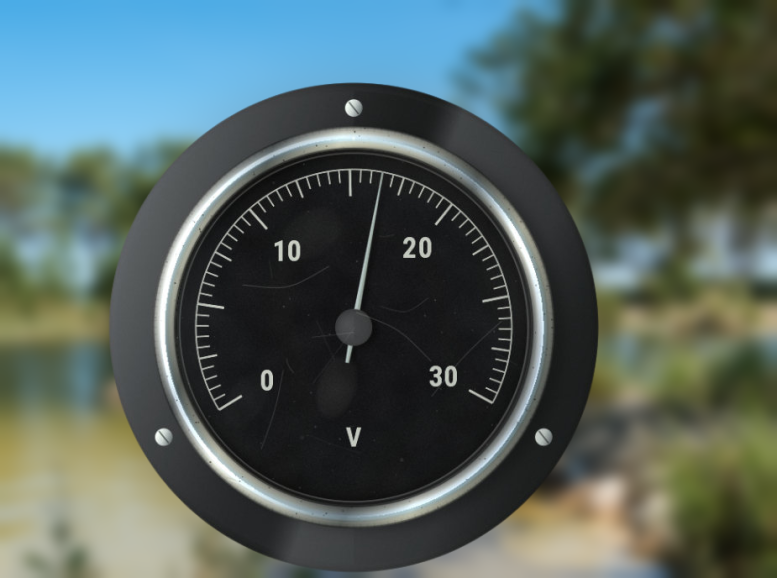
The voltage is 16.5 V
